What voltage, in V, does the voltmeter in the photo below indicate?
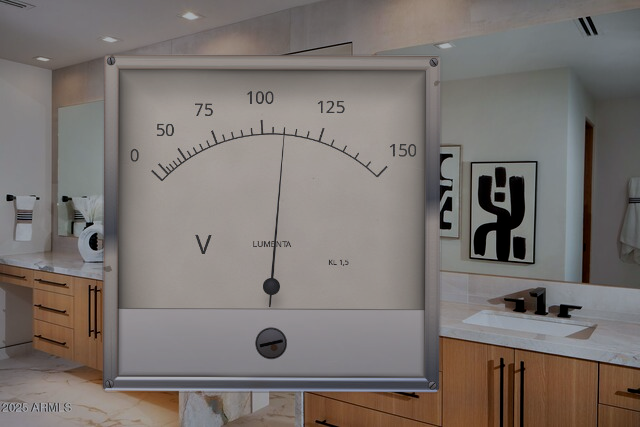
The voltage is 110 V
